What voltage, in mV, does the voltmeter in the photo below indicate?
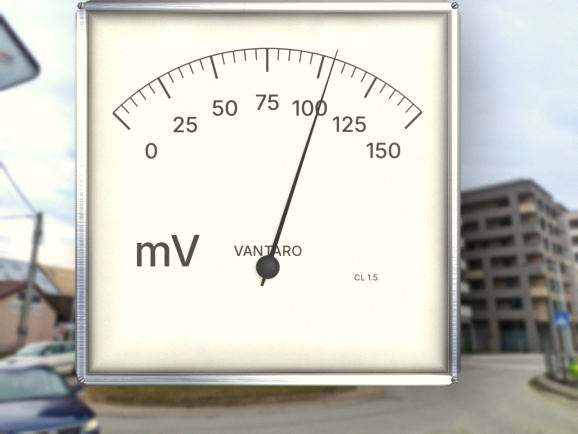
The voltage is 105 mV
